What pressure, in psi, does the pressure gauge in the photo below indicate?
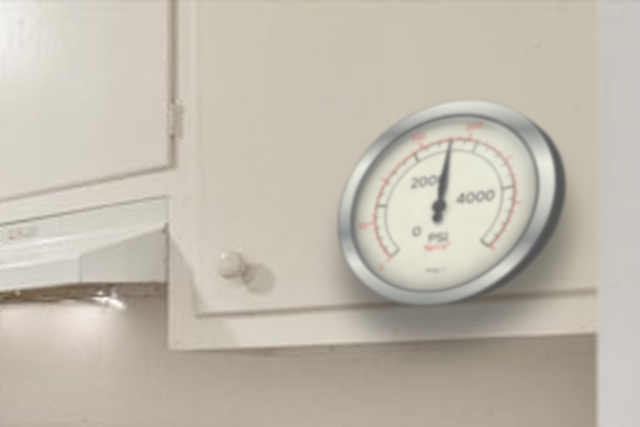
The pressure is 2600 psi
